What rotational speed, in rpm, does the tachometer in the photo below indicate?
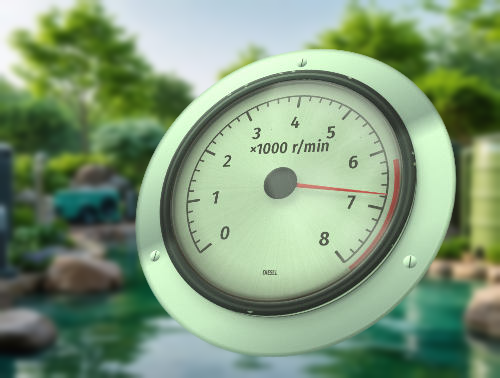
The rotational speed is 6800 rpm
